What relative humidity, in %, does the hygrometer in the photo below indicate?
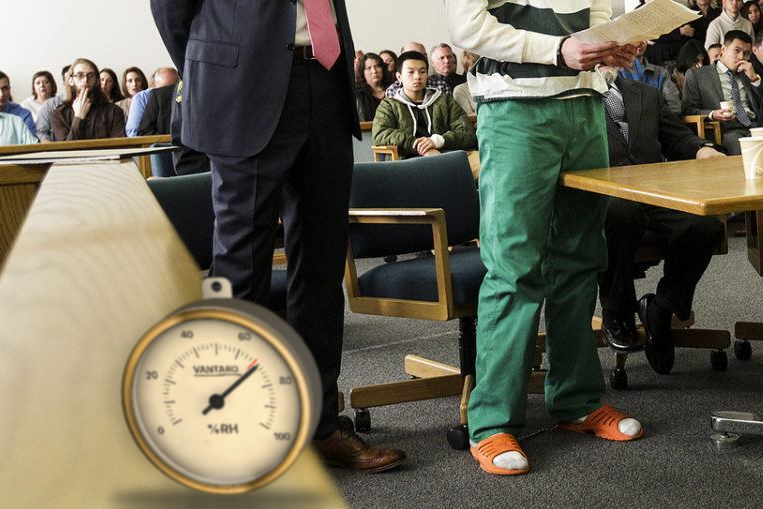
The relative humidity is 70 %
